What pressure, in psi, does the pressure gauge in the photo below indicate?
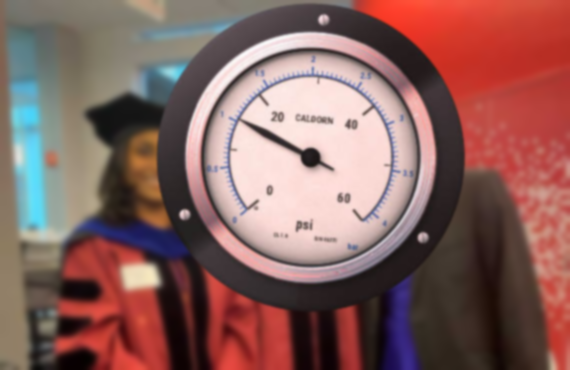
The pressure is 15 psi
